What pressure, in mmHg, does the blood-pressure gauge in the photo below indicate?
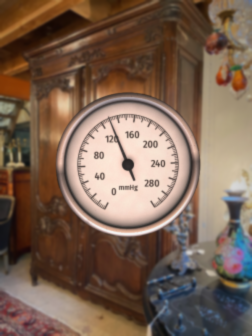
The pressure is 130 mmHg
